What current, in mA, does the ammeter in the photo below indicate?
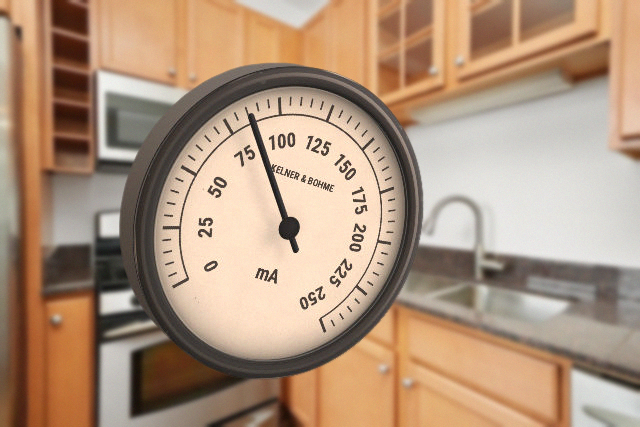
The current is 85 mA
